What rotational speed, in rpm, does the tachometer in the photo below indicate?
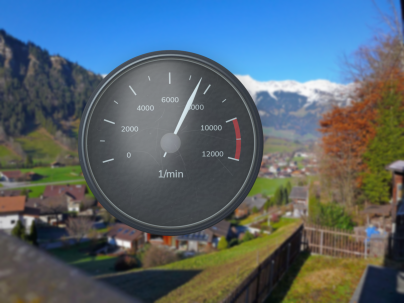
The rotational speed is 7500 rpm
